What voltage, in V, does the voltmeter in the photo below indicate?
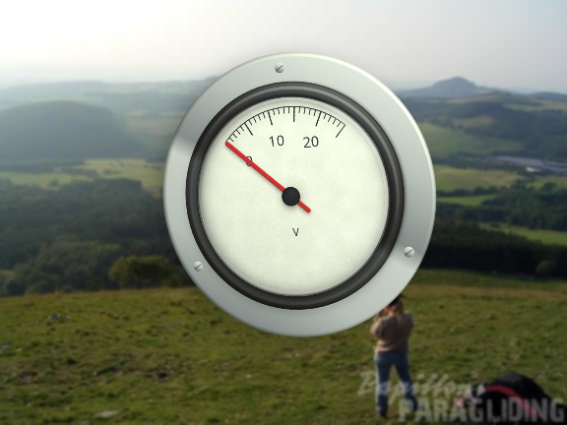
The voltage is 0 V
